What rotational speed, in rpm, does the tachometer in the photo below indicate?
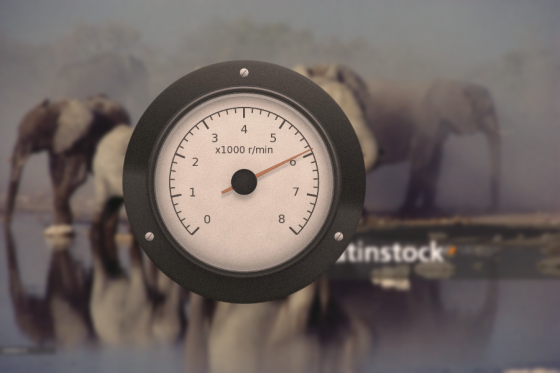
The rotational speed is 5900 rpm
